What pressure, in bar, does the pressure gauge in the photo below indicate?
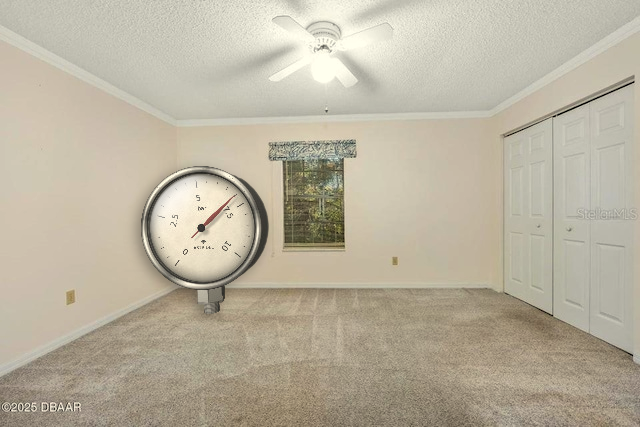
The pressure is 7 bar
